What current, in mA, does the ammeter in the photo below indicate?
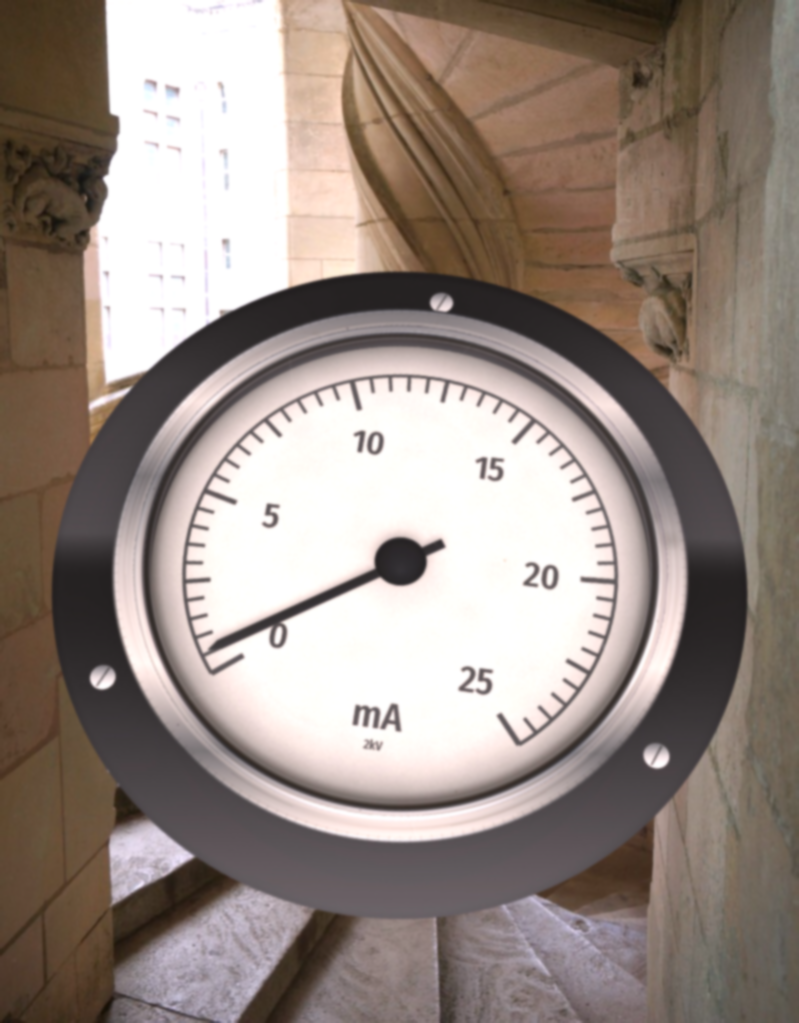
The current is 0.5 mA
